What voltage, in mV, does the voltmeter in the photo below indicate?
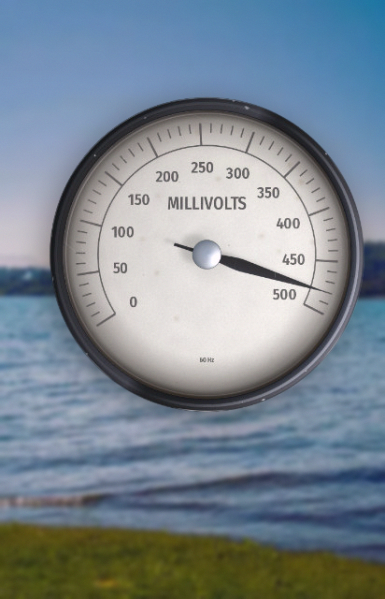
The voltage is 480 mV
